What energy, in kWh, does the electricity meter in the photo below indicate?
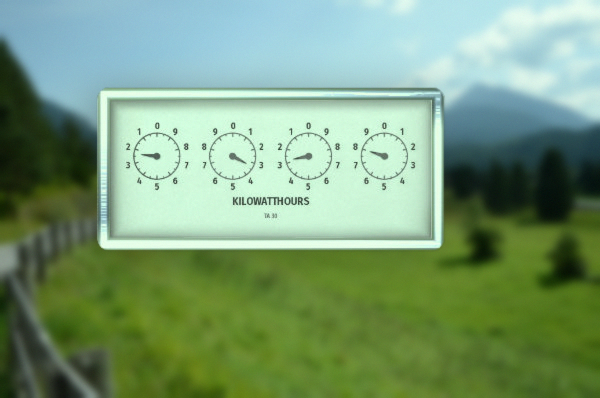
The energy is 2328 kWh
